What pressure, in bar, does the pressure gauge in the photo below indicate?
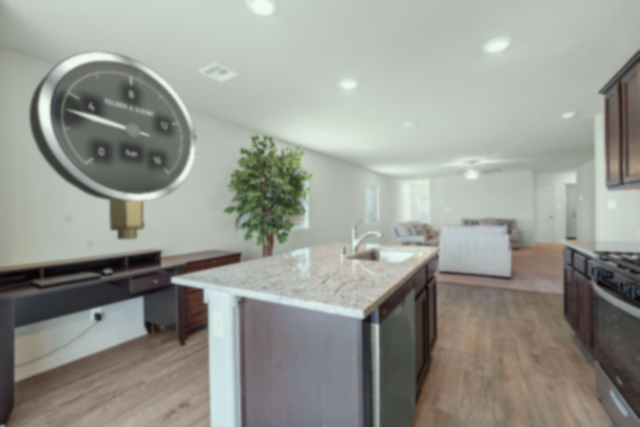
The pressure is 3 bar
